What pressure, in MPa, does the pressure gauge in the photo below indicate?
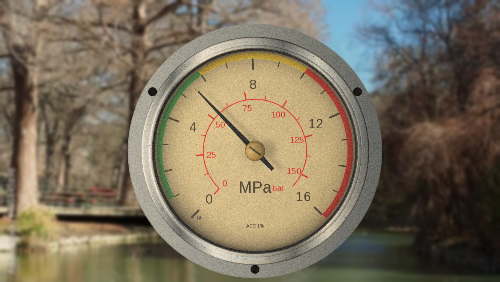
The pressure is 5.5 MPa
